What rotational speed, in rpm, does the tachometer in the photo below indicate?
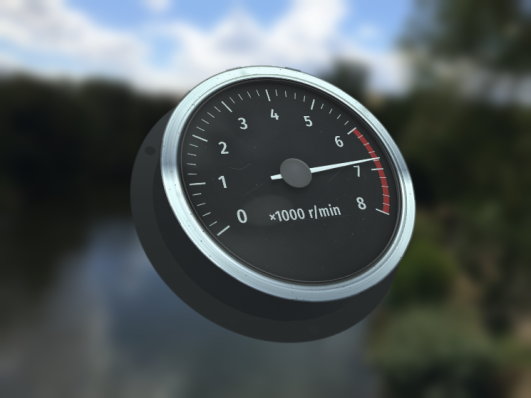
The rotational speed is 6800 rpm
